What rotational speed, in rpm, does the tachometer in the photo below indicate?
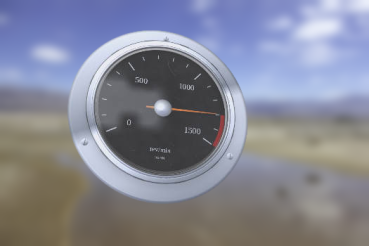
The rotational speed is 1300 rpm
